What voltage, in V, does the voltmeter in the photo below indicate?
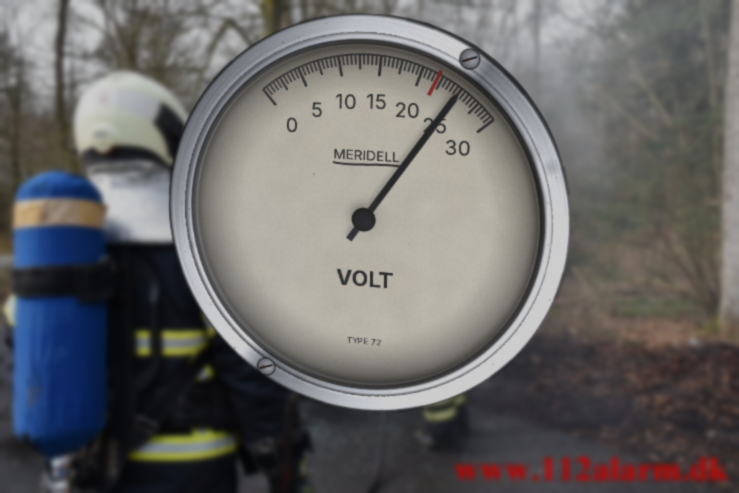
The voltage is 25 V
